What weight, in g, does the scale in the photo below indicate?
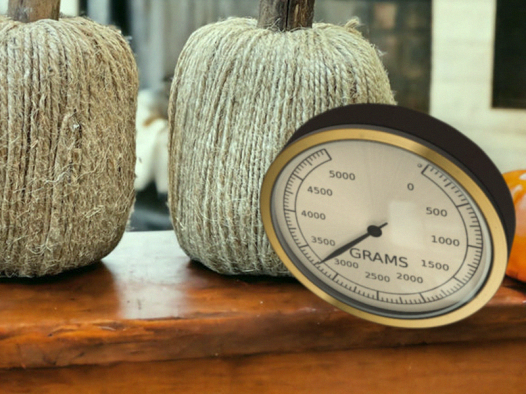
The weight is 3250 g
